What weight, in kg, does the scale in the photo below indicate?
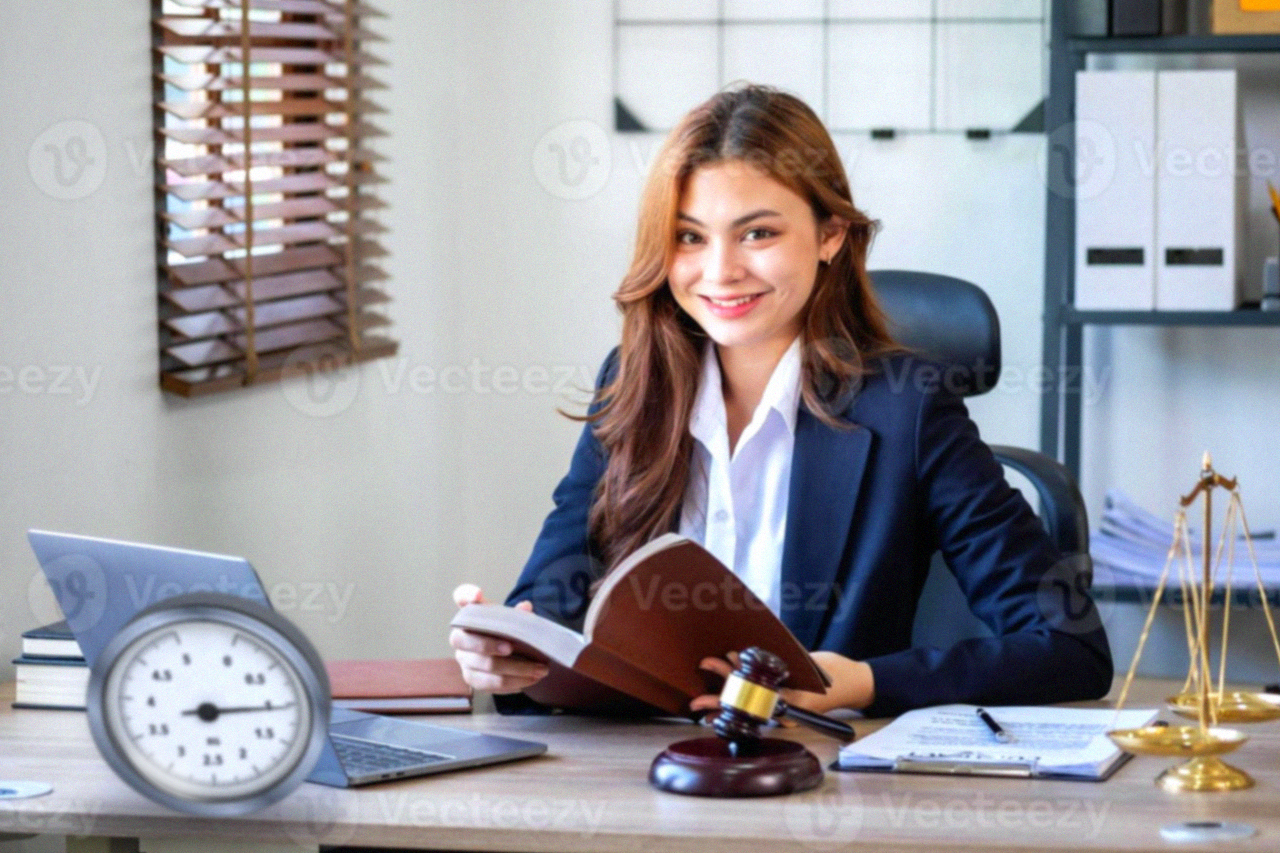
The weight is 1 kg
